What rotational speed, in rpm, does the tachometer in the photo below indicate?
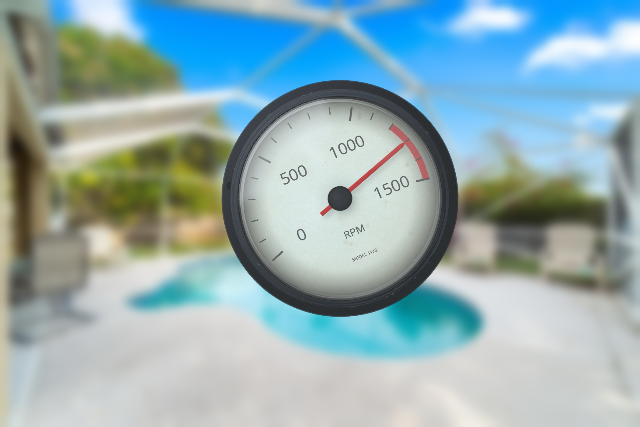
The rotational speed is 1300 rpm
